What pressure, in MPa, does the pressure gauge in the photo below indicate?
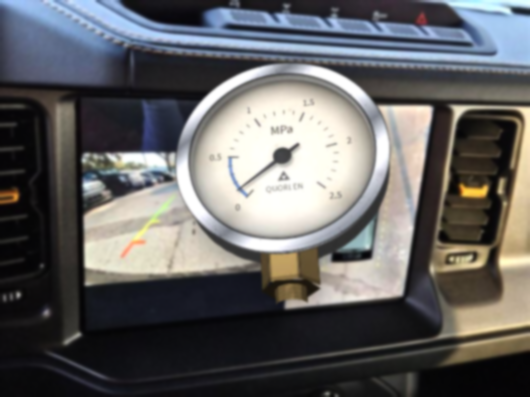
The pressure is 0.1 MPa
